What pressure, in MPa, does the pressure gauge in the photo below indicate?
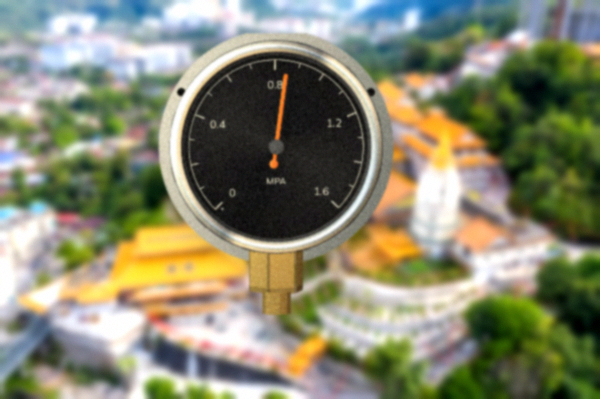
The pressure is 0.85 MPa
